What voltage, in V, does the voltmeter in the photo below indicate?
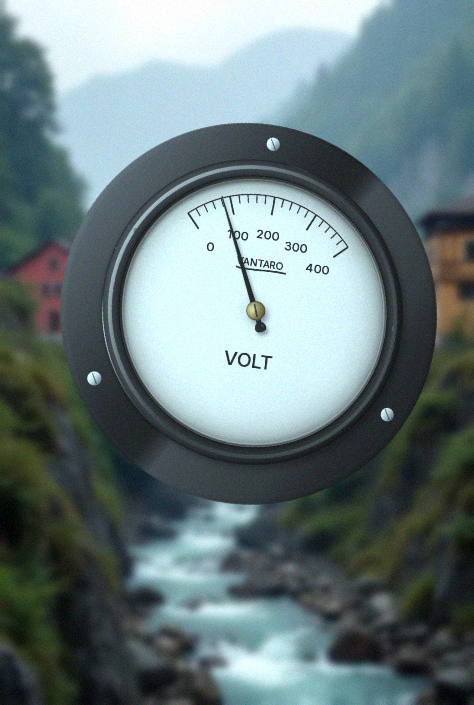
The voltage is 80 V
